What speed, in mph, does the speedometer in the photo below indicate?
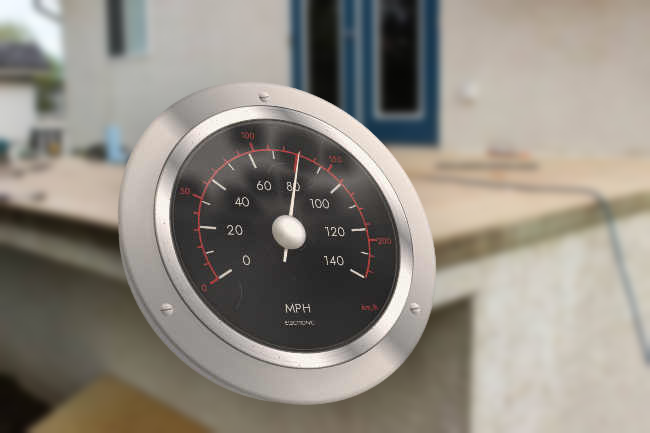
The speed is 80 mph
